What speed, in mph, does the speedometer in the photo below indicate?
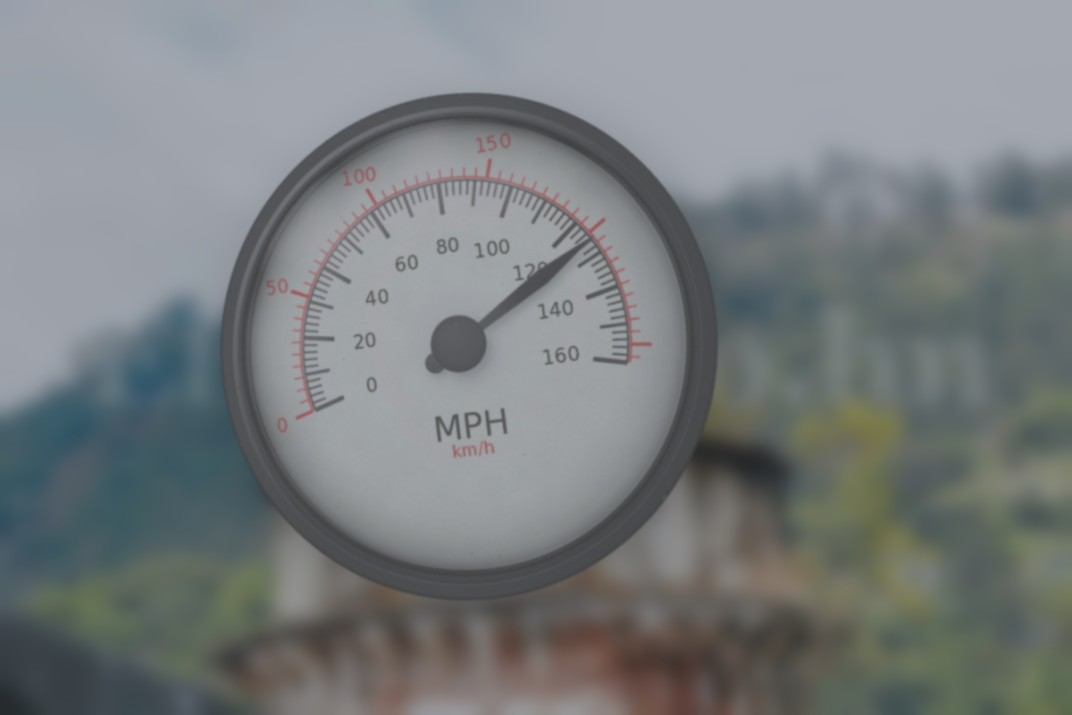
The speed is 126 mph
